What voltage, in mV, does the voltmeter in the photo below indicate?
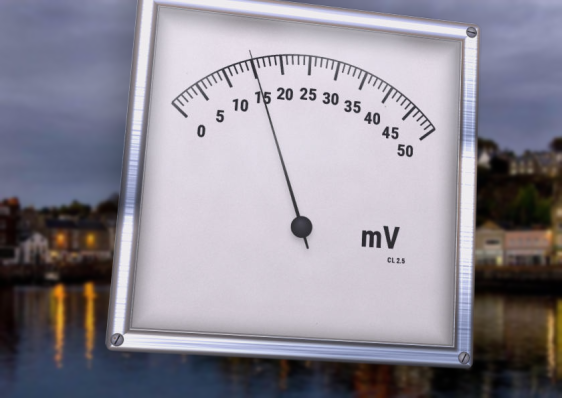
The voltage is 15 mV
